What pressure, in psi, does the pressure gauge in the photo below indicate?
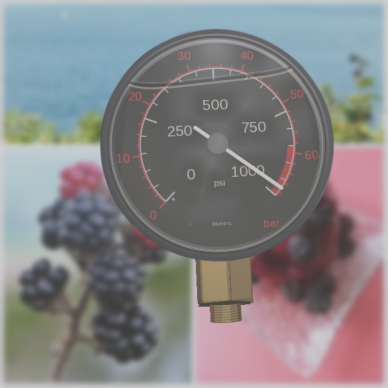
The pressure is 975 psi
